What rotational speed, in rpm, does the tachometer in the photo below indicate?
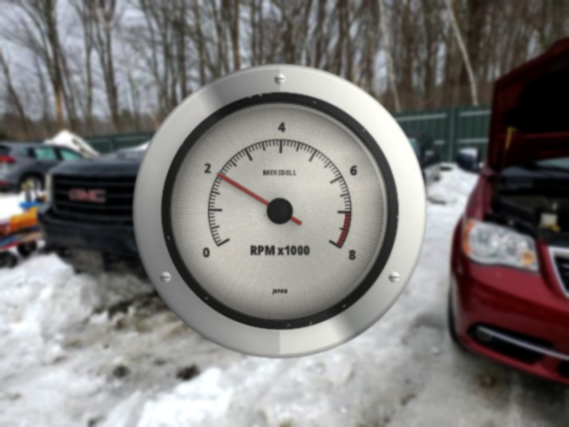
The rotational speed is 2000 rpm
